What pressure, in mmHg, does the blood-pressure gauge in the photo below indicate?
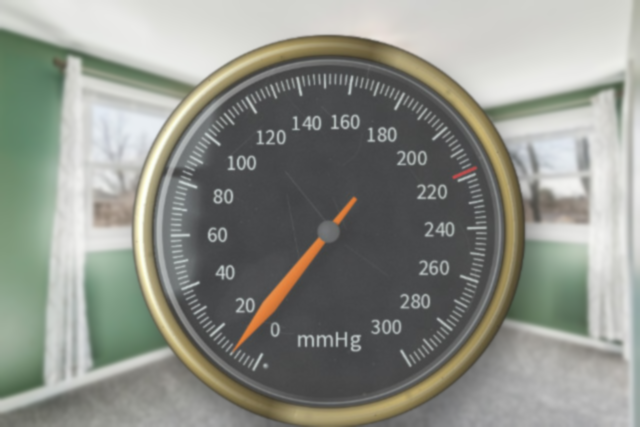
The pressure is 10 mmHg
